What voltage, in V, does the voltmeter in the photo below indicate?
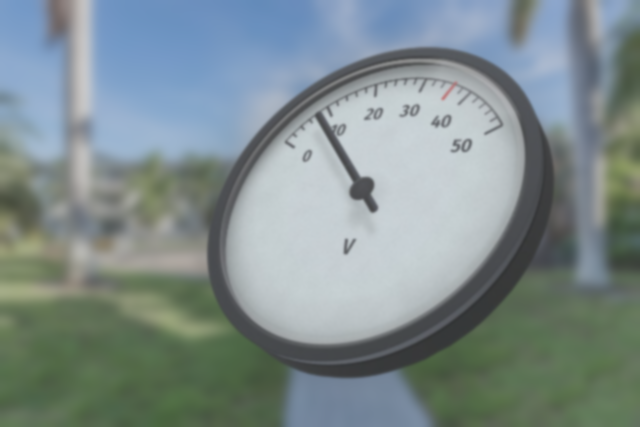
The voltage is 8 V
